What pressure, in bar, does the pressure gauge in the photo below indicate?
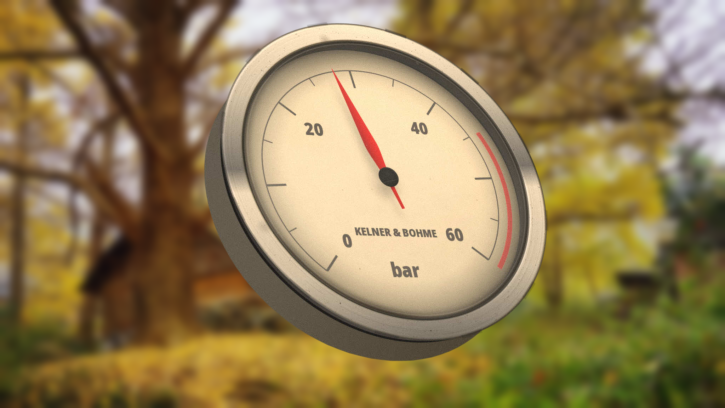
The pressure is 27.5 bar
